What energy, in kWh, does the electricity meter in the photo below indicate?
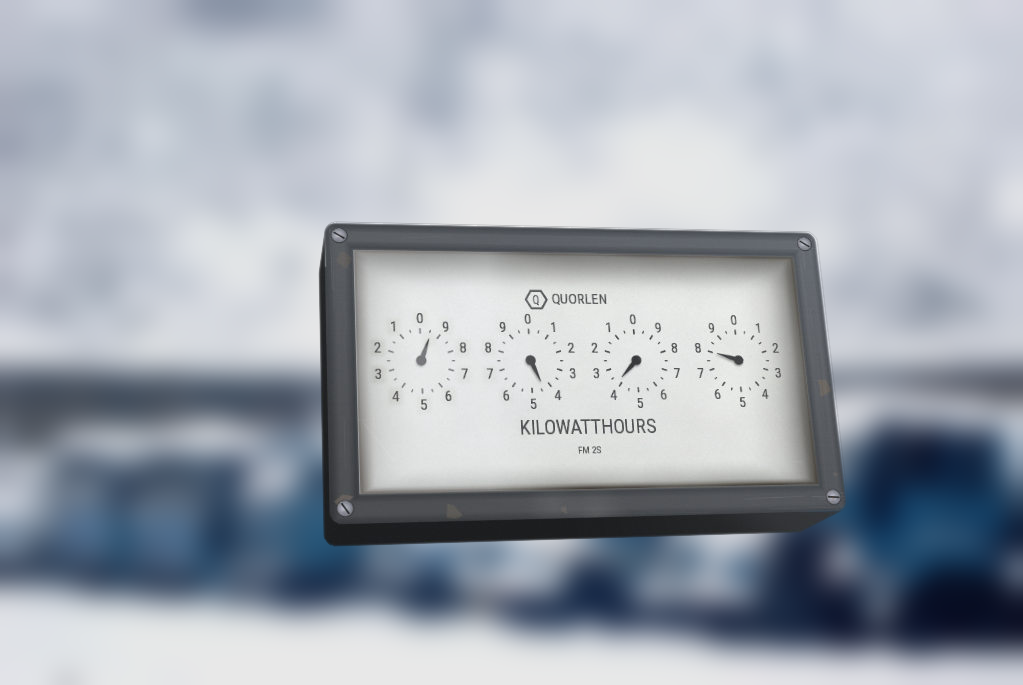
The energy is 9438 kWh
